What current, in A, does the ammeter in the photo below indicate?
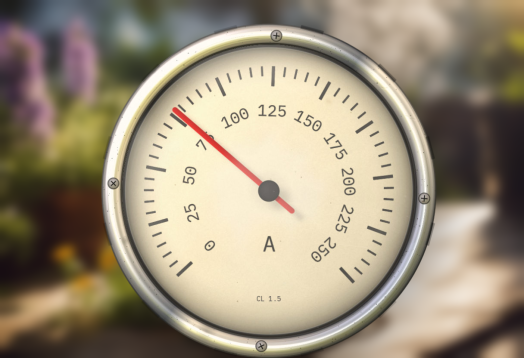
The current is 77.5 A
